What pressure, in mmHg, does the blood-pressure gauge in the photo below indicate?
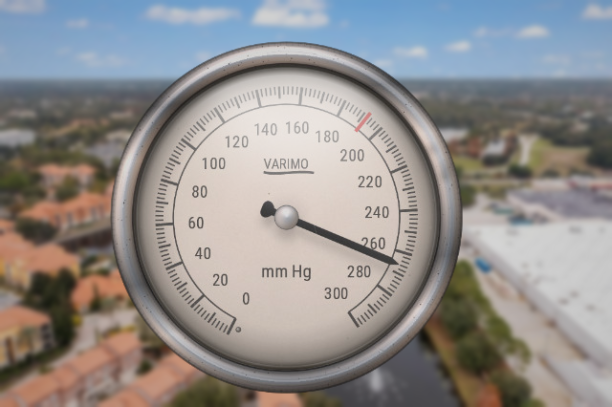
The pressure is 266 mmHg
